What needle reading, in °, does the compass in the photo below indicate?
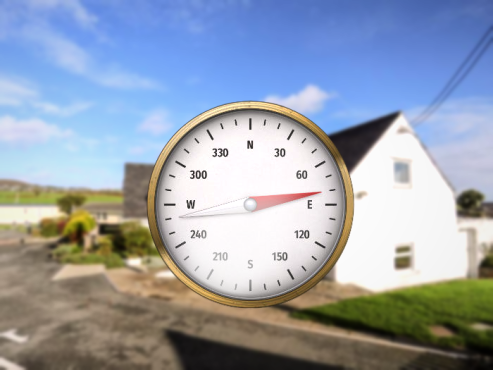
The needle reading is 80 °
